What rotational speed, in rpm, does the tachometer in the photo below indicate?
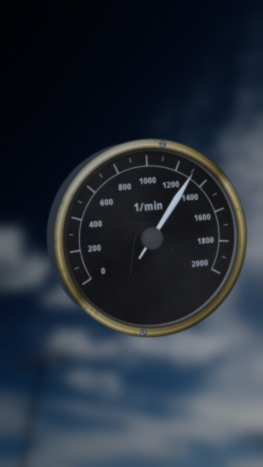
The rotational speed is 1300 rpm
